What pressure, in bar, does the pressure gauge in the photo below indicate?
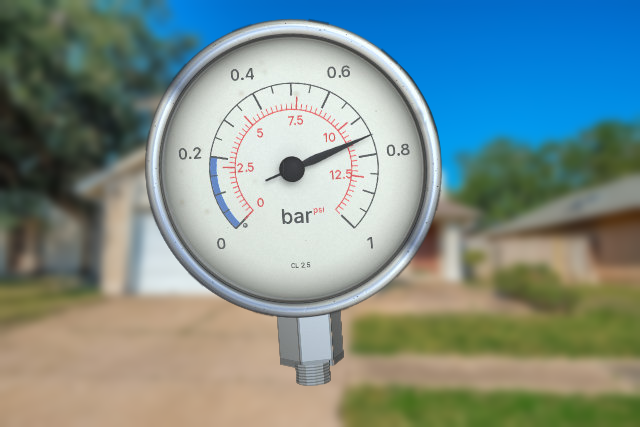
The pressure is 0.75 bar
